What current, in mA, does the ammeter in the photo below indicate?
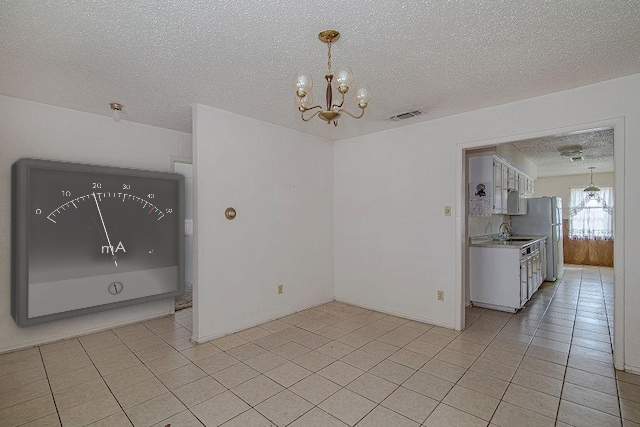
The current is 18 mA
